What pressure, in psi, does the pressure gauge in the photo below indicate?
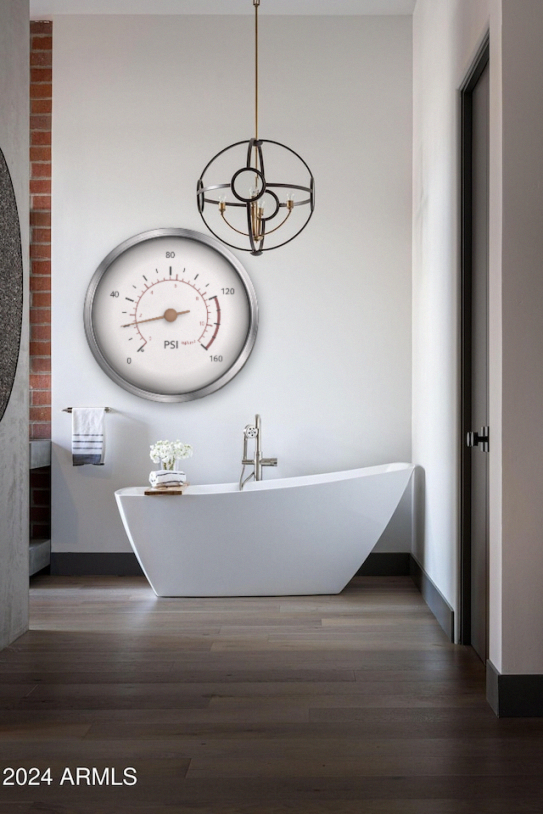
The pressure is 20 psi
